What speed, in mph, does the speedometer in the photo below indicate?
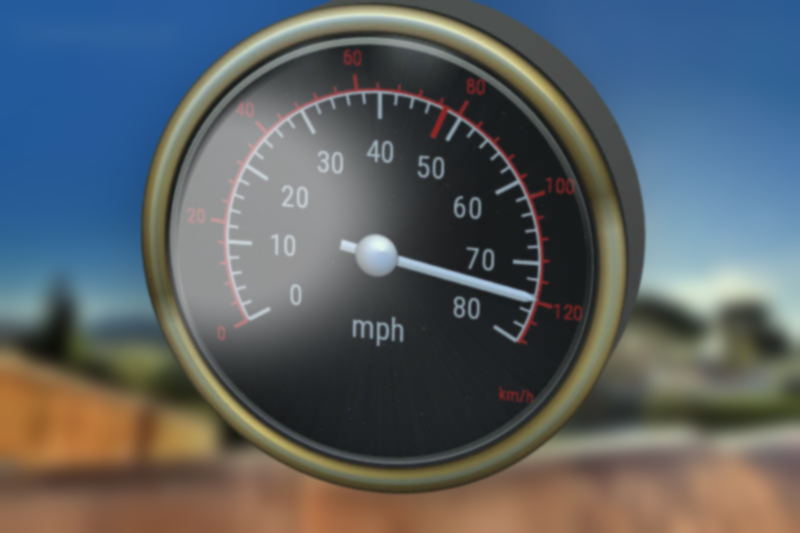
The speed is 74 mph
